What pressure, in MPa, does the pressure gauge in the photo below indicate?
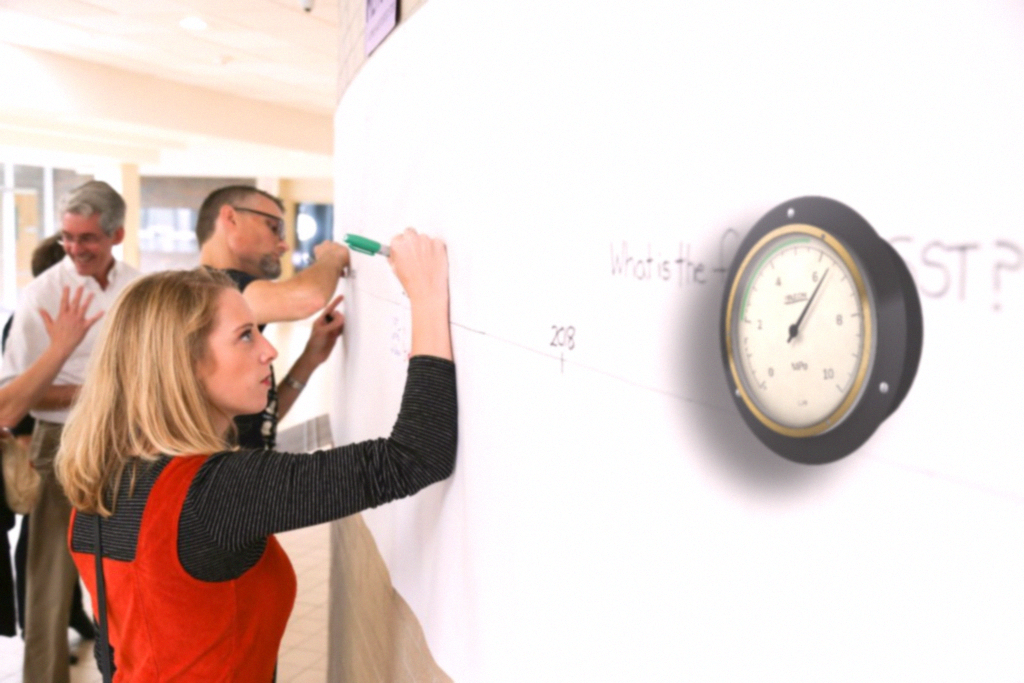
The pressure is 6.5 MPa
